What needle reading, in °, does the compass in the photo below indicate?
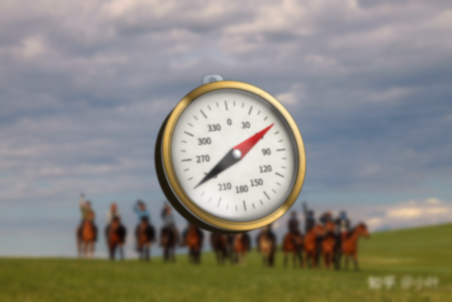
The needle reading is 60 °
